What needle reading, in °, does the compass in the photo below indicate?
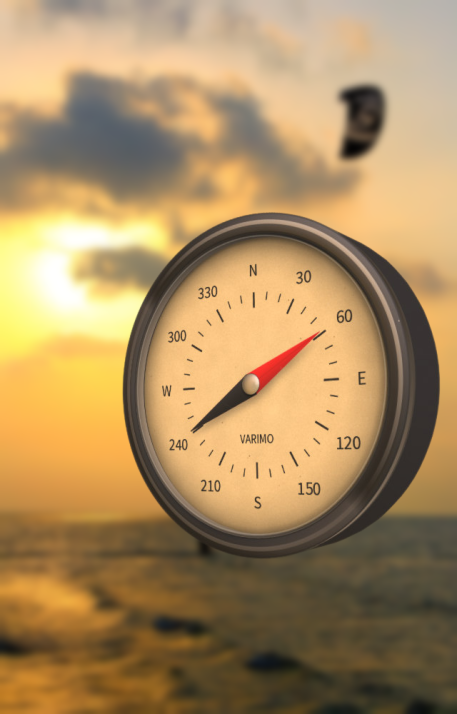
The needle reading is 60 °
